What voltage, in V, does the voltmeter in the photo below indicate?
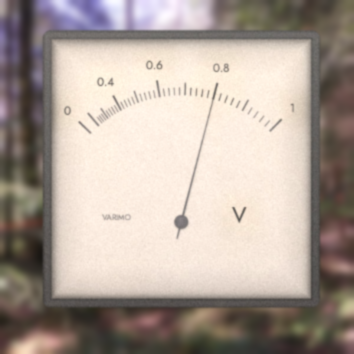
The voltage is 0.8 V
